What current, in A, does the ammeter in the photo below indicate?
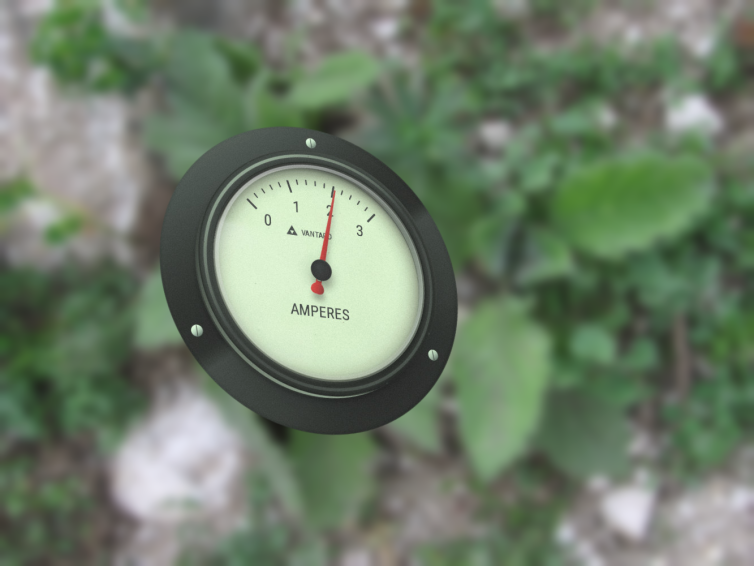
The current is 2 A
